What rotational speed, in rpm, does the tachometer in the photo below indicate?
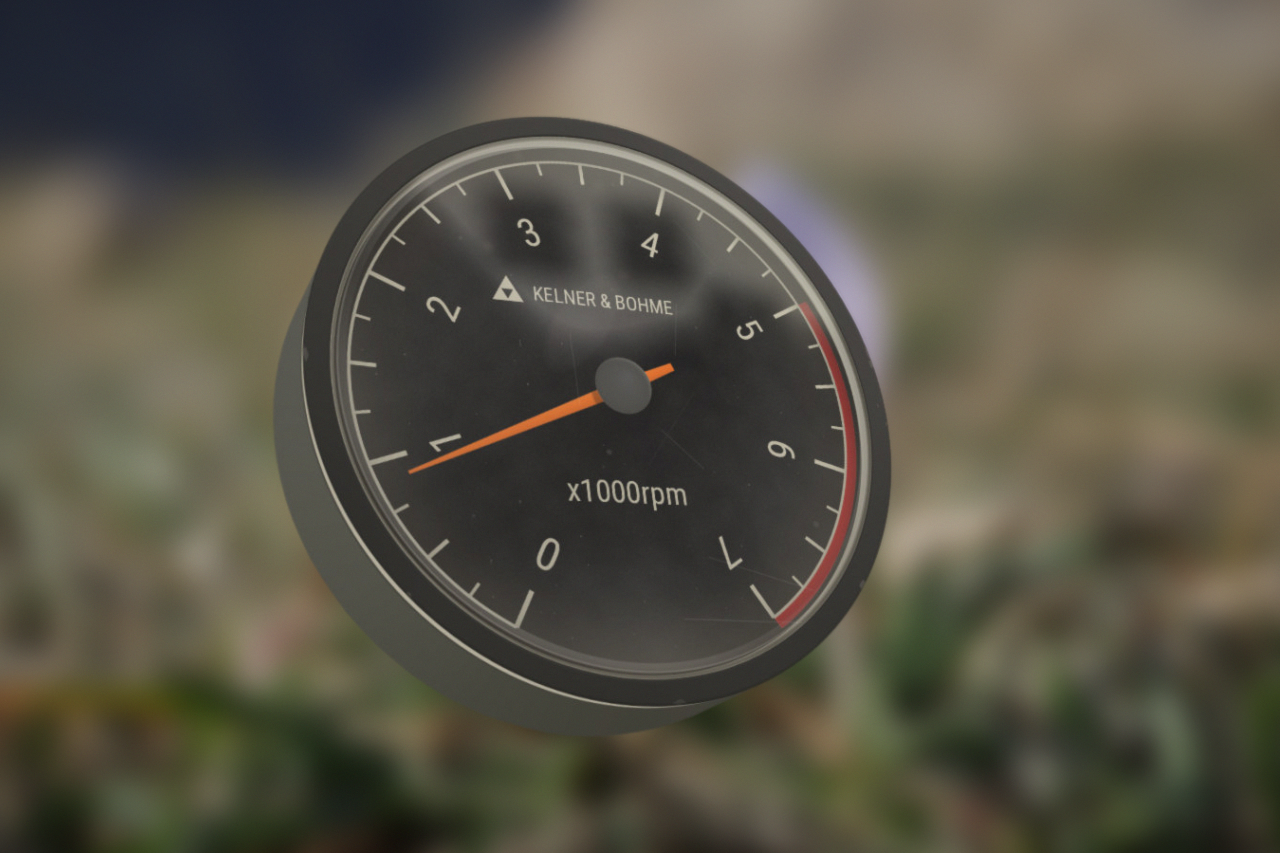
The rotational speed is 875 rpm
